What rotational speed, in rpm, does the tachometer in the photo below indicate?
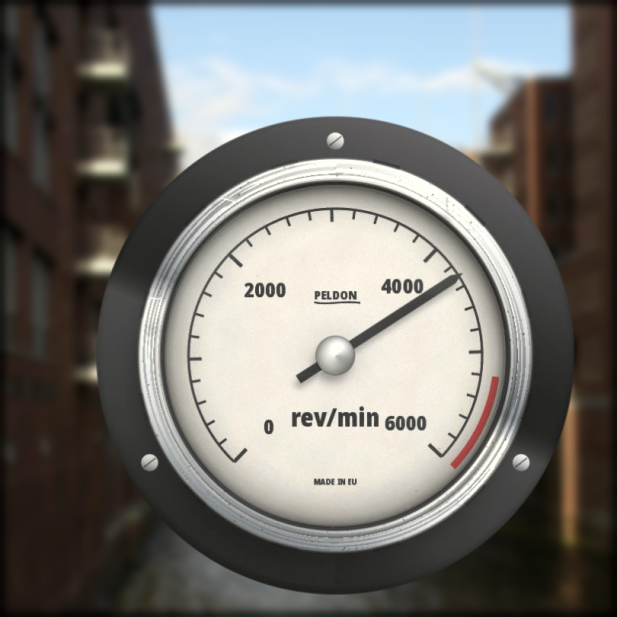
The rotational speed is 4300 rpm
